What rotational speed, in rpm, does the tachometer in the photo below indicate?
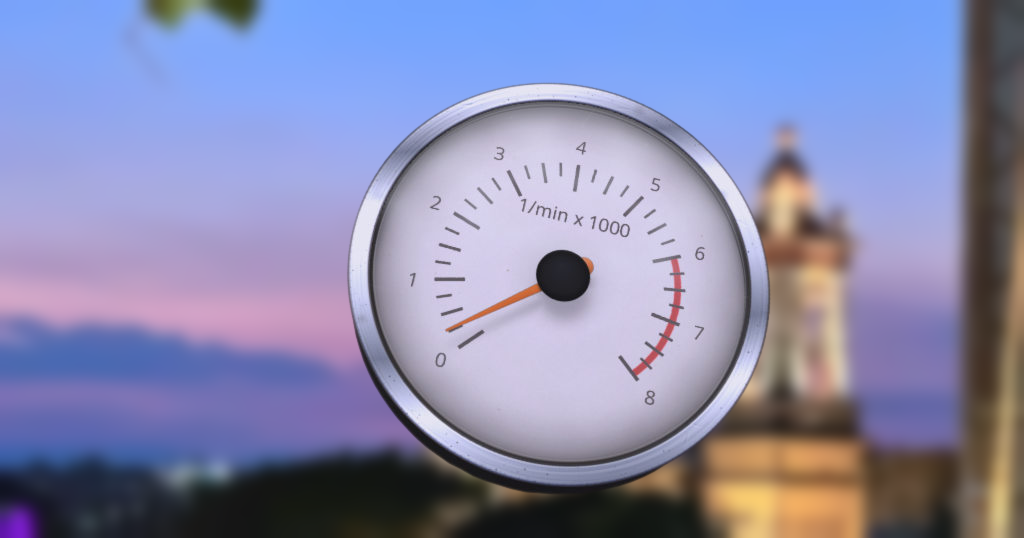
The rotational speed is 250 rpm
